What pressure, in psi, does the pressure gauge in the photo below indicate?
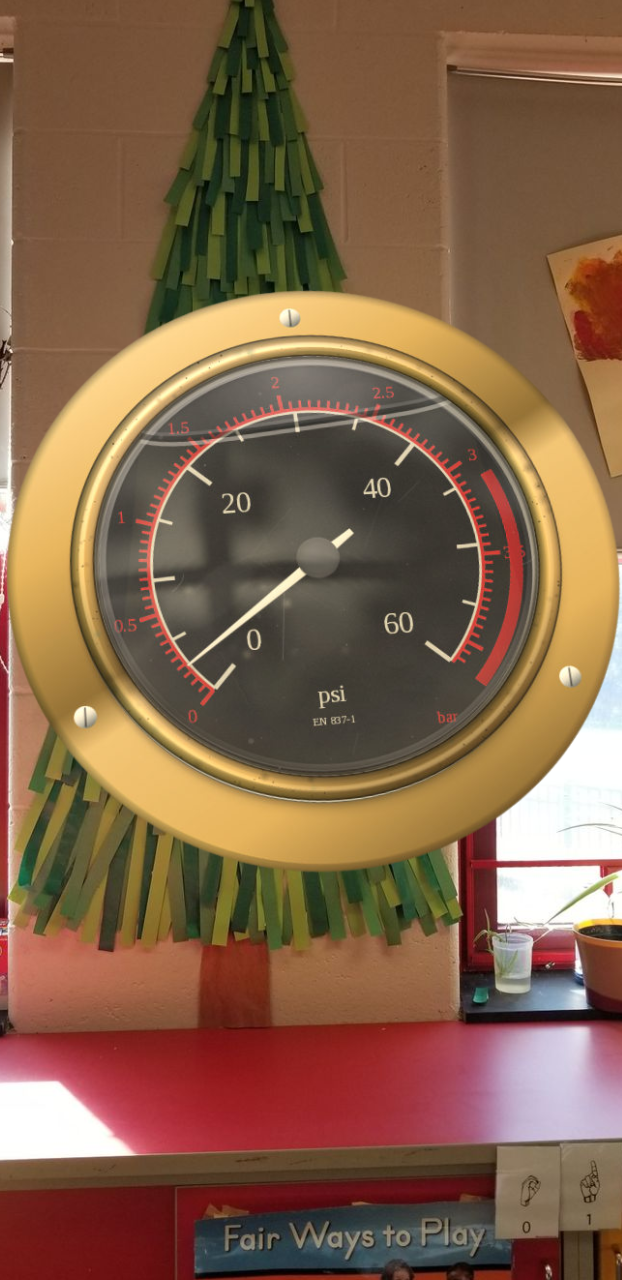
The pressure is 2.5 psi
